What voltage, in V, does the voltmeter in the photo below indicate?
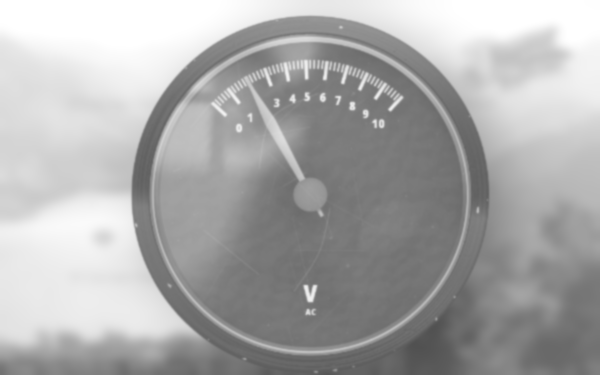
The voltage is 2 V
